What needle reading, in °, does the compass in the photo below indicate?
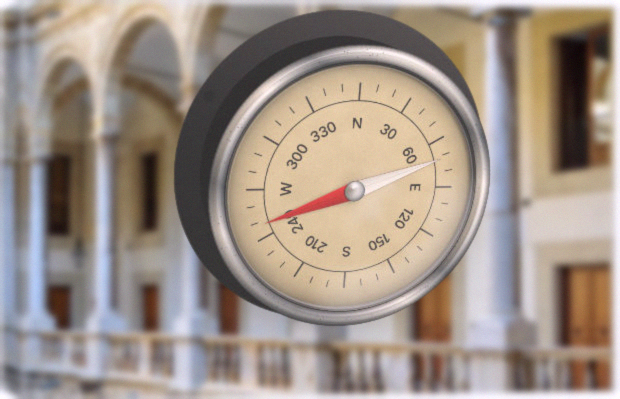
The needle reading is 250 °
